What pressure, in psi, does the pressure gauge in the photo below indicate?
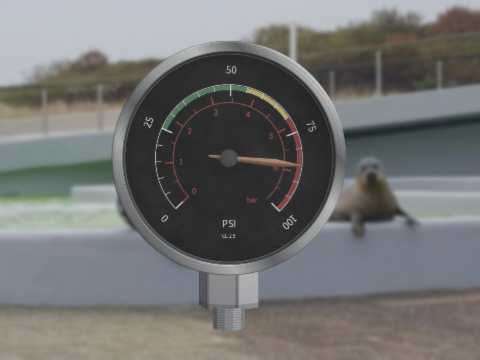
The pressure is 85 psi
